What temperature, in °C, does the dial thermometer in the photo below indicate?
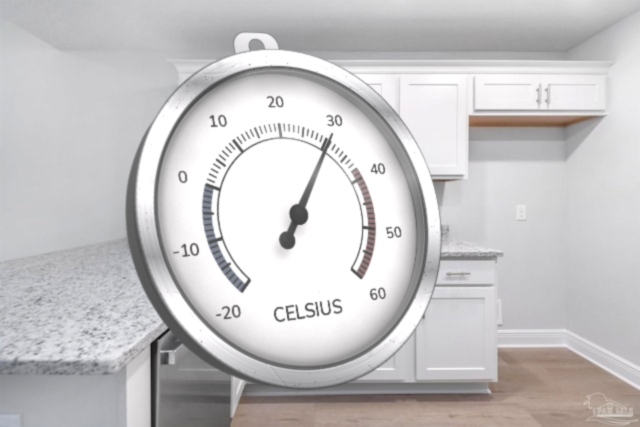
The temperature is 30 °C
